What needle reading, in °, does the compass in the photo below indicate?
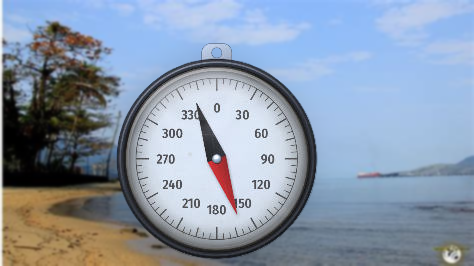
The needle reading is 160 °
